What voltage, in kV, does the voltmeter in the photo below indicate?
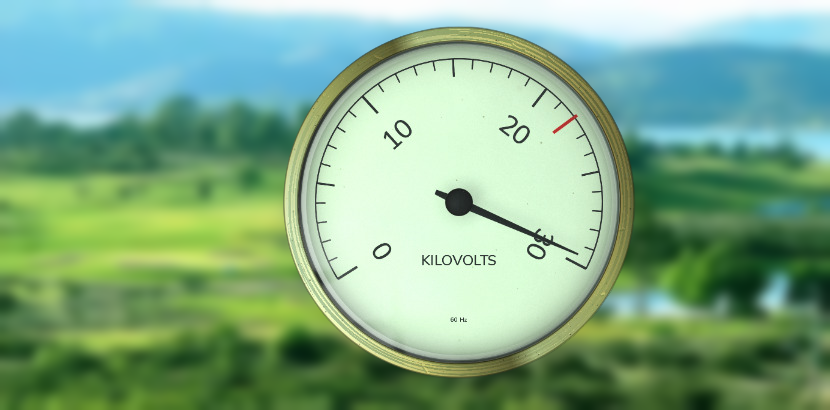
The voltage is 29.5 kV
